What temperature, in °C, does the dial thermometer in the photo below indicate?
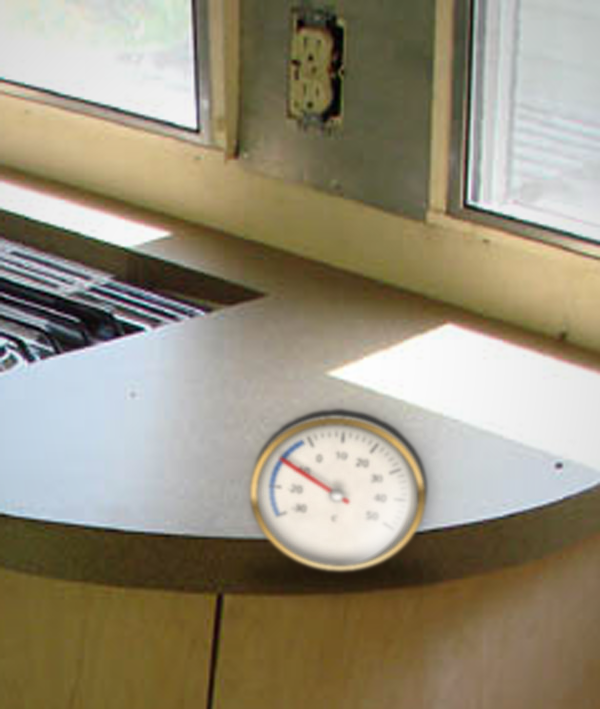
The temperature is -10 °C
